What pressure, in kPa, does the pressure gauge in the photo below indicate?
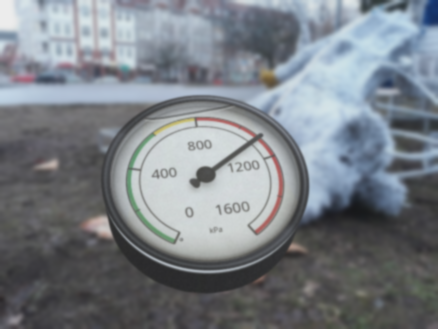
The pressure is 1100 kPa
